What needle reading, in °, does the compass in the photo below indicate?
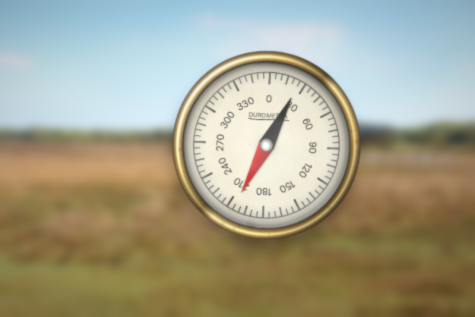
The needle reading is 205 °
